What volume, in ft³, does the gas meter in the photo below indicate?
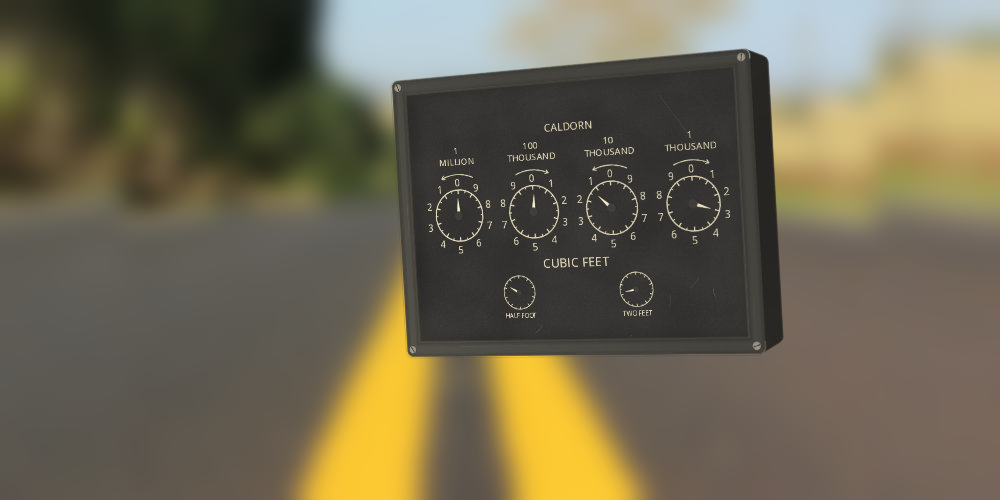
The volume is 1300 ft³
